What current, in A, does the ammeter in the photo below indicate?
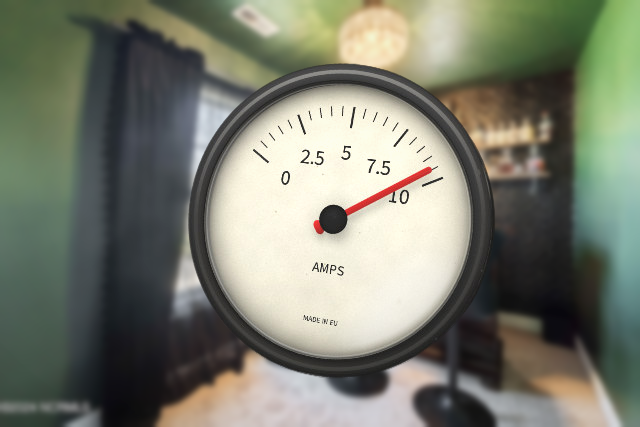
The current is 9.5 A
